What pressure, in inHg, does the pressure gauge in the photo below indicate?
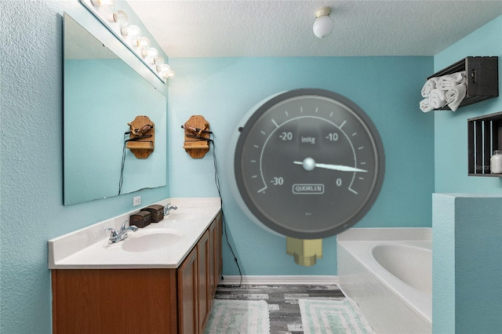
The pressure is -3 inHg
